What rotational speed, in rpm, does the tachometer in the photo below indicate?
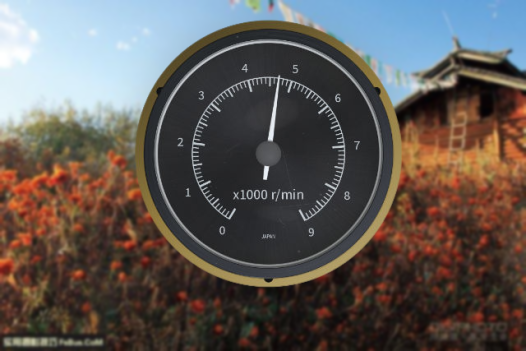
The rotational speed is 4700 rpm
